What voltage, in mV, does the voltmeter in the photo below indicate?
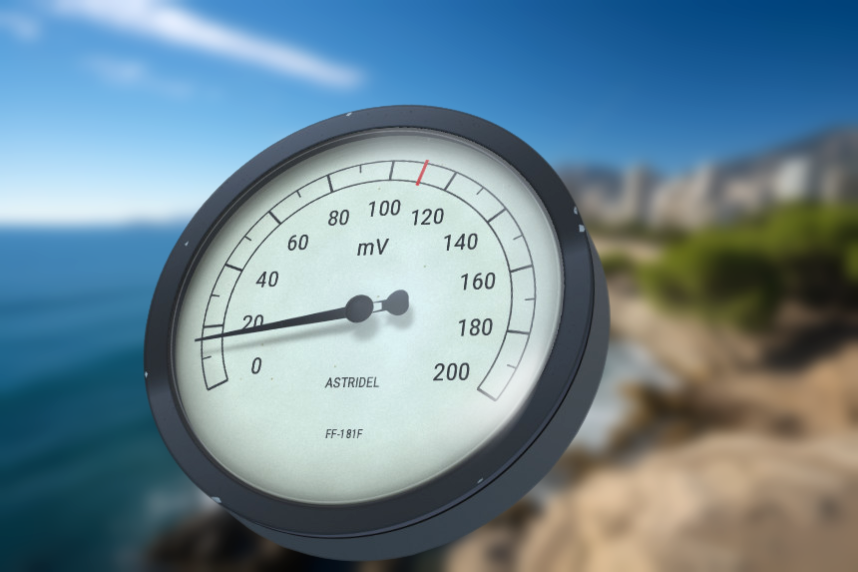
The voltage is 15 mV
